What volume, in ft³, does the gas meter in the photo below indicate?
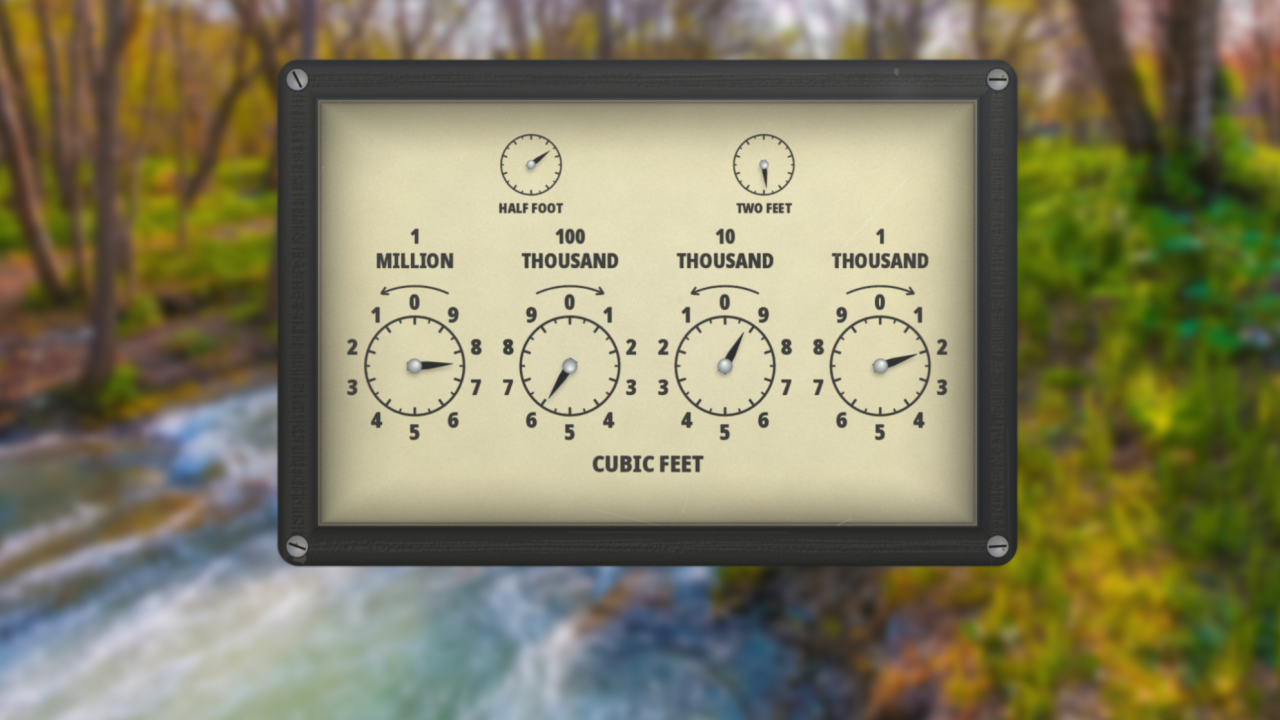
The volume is 759200 ft³
